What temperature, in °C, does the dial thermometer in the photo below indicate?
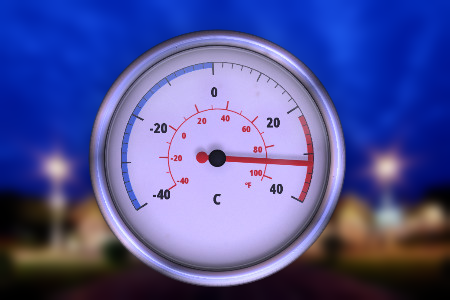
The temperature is 32 °C
